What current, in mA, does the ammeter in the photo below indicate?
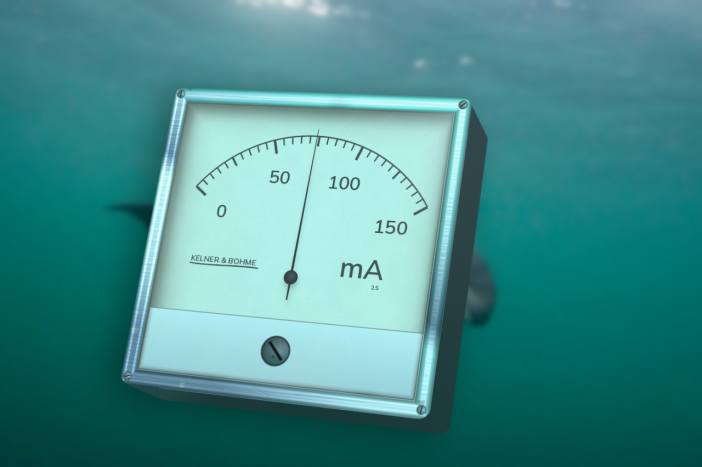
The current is 75 mA
